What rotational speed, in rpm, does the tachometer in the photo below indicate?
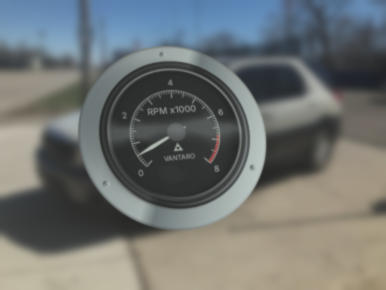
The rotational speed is 500 rpm
